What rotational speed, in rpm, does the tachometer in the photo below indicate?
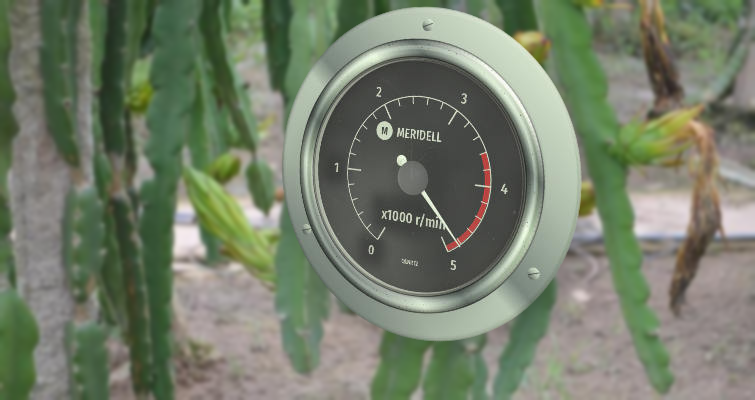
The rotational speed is 4800 rpm
